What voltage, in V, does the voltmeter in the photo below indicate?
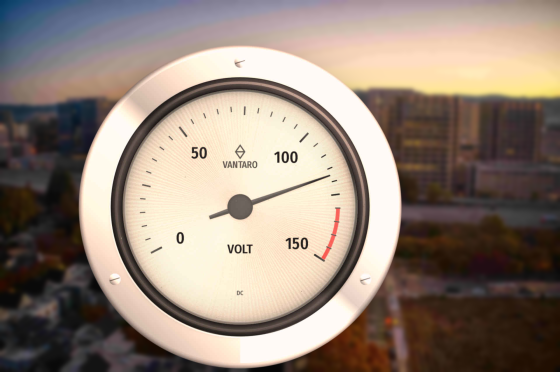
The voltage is 117.5 V
